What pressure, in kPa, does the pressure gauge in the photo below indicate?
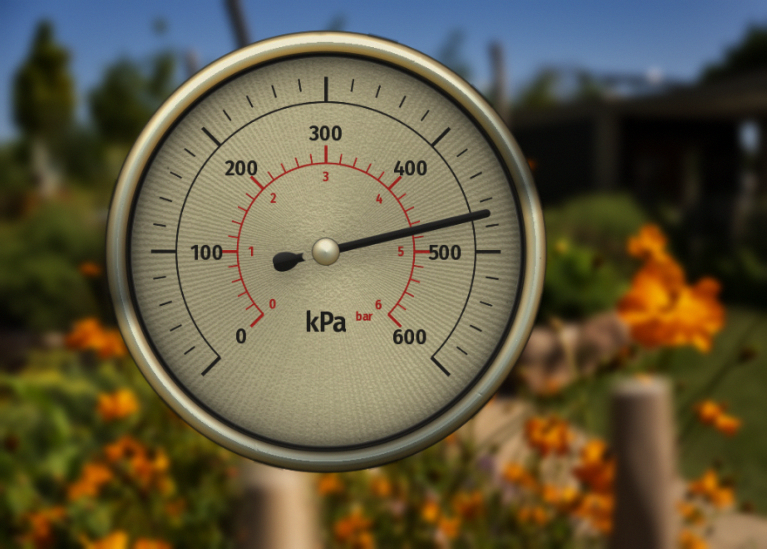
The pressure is 470 kPa
